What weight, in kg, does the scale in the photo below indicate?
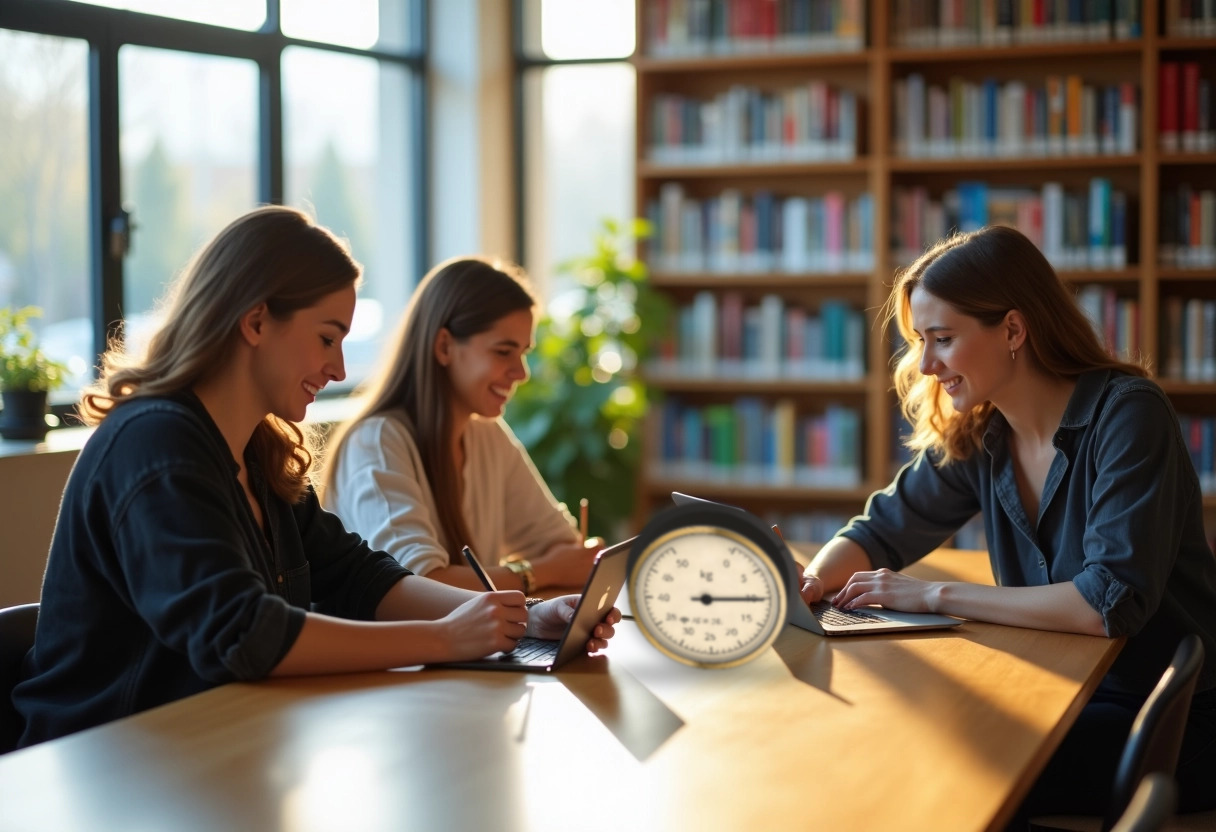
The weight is 10 kg
